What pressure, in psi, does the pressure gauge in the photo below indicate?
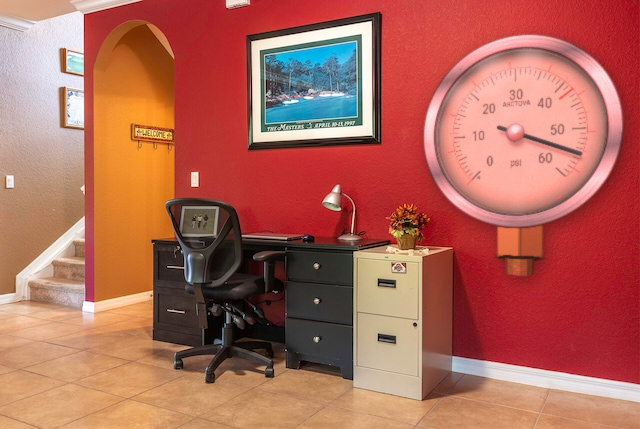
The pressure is 55 psi
